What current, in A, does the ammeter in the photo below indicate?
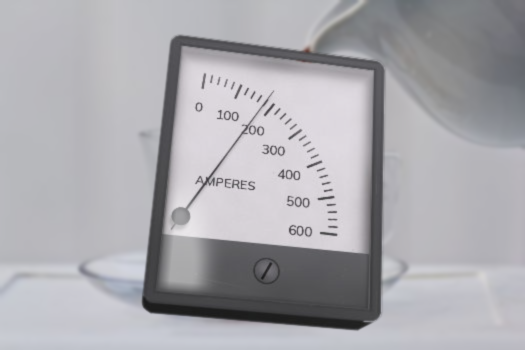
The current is 180 A
